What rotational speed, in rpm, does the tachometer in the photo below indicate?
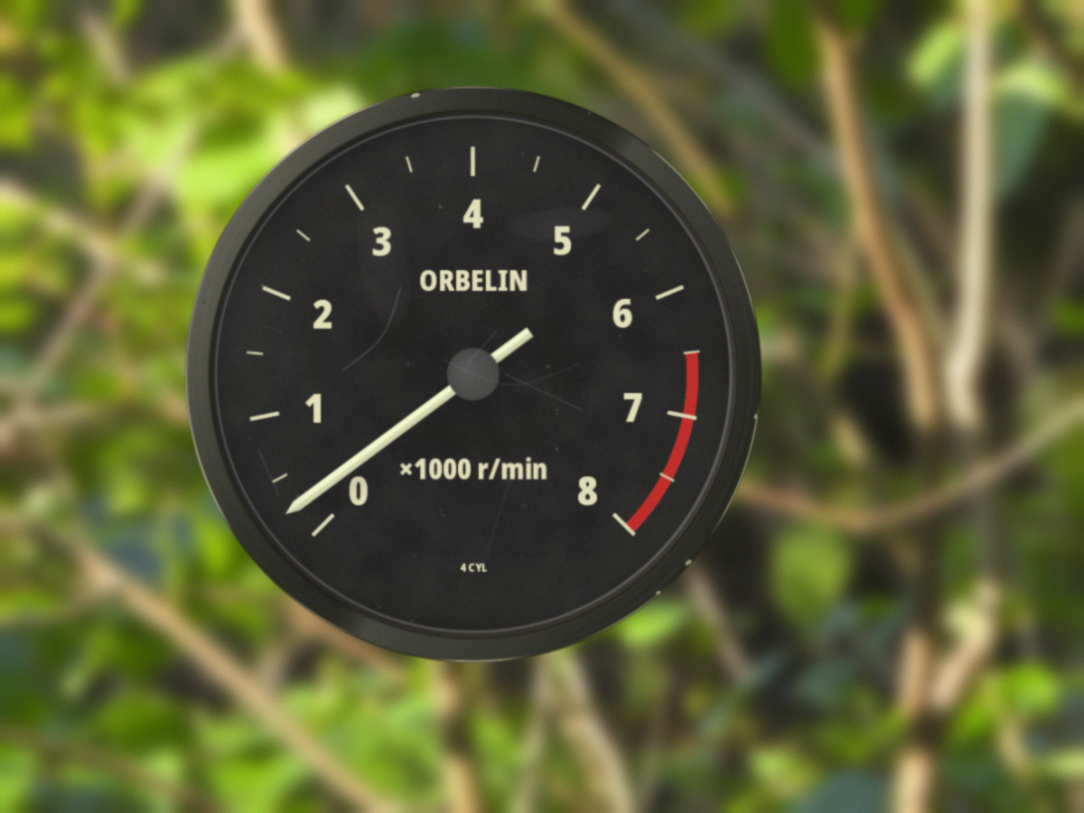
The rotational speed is 250 rpm
